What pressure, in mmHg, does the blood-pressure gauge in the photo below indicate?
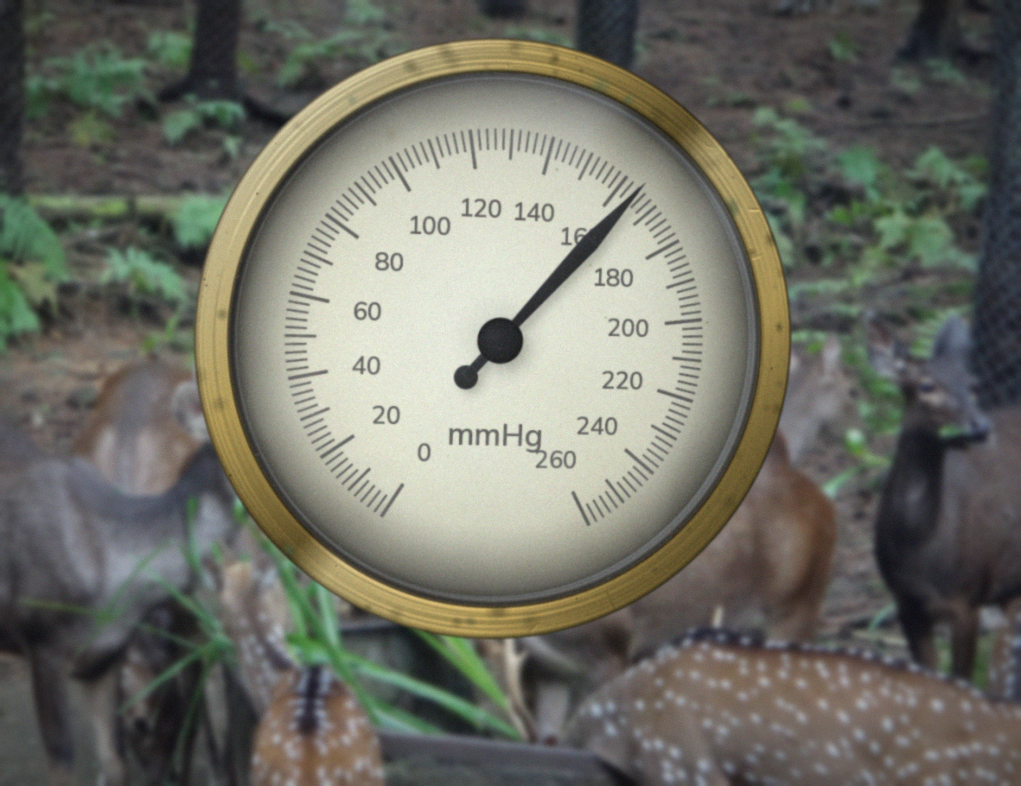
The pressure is 164 mmHg
